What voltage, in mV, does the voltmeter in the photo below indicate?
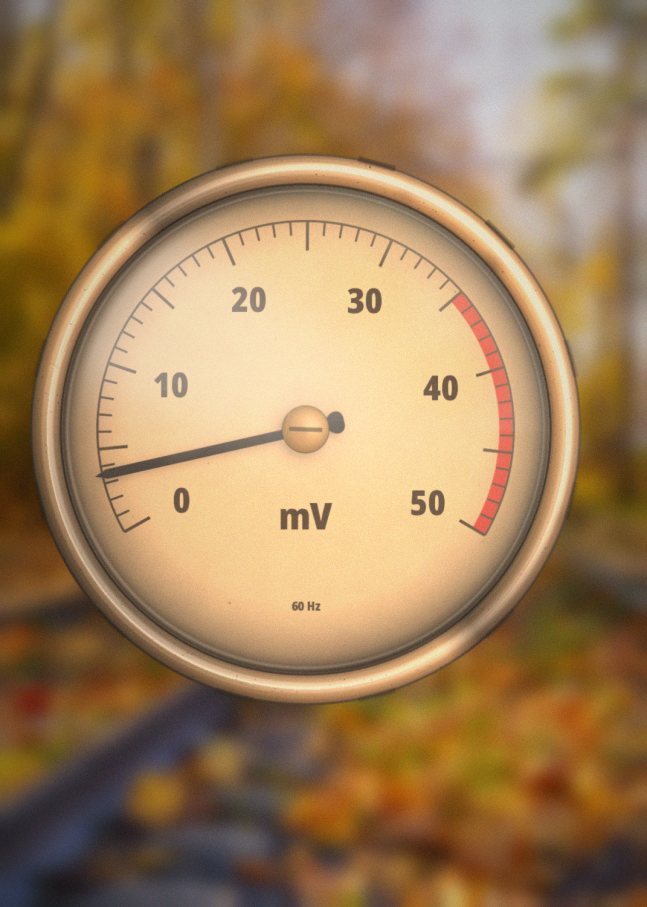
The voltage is 3.5 mV
